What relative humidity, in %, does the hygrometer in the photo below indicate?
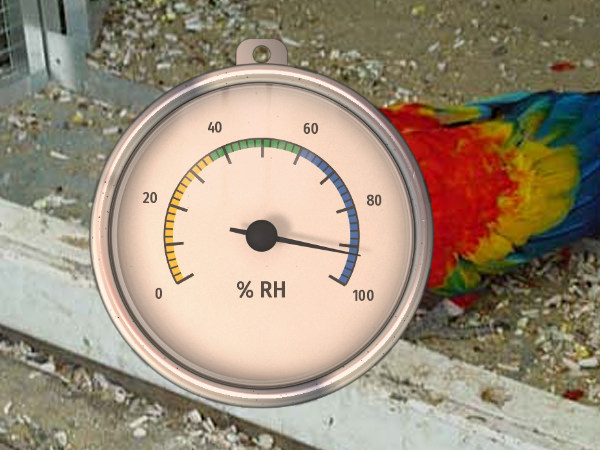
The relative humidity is 92 %
